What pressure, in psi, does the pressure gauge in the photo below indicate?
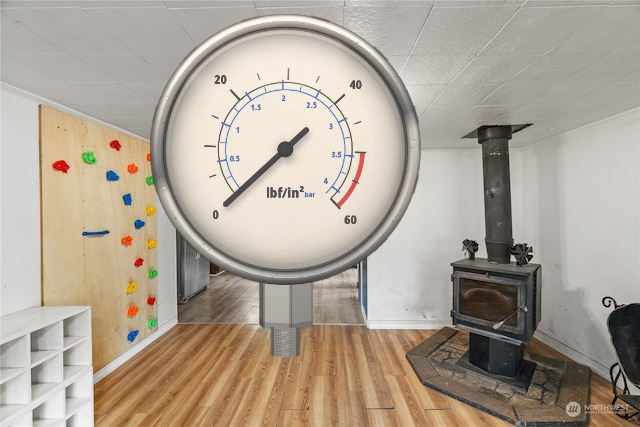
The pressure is 0 psi
